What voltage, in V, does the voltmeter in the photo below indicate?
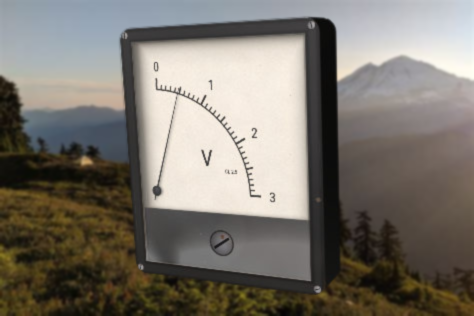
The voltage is 0.5 V
